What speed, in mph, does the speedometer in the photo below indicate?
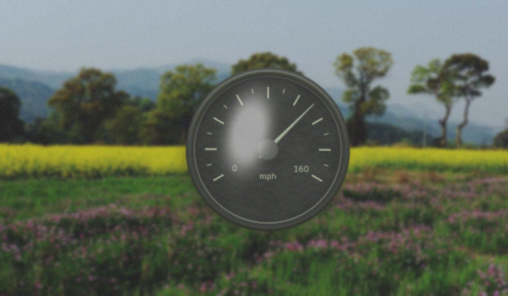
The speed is 110 mph
